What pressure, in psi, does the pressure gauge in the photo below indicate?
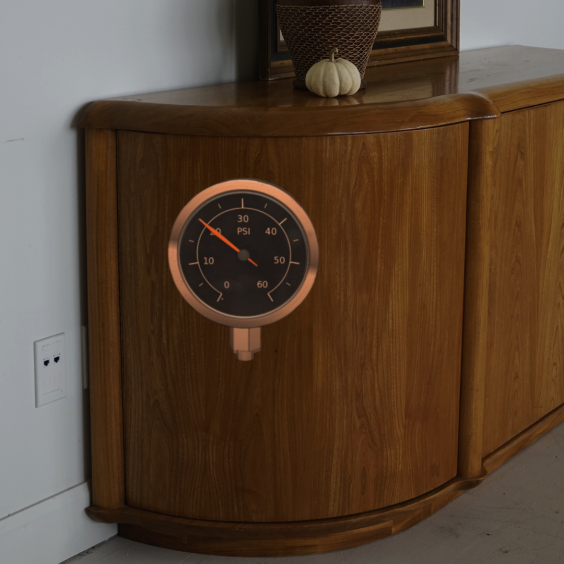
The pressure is 20 psi
